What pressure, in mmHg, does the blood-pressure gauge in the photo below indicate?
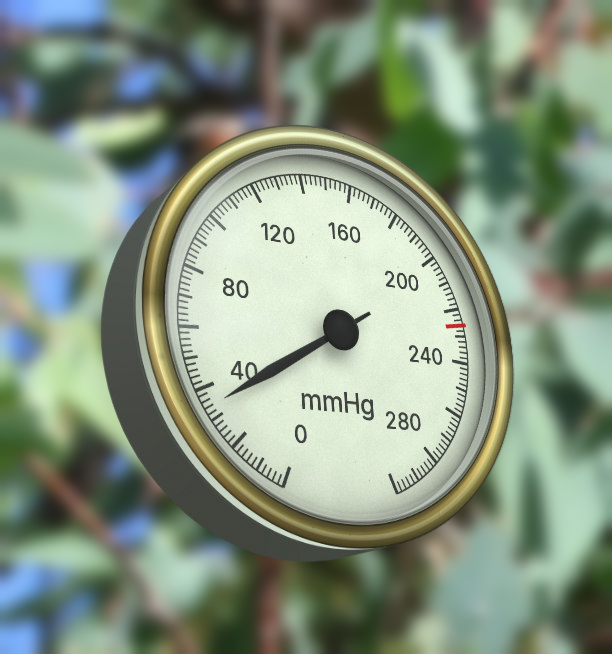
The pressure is 34 mmHg
